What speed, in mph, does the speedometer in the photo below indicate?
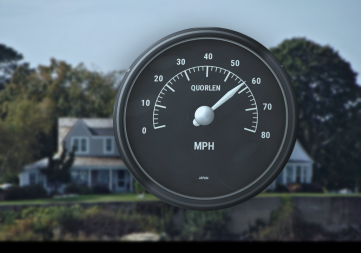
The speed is 58 mph
